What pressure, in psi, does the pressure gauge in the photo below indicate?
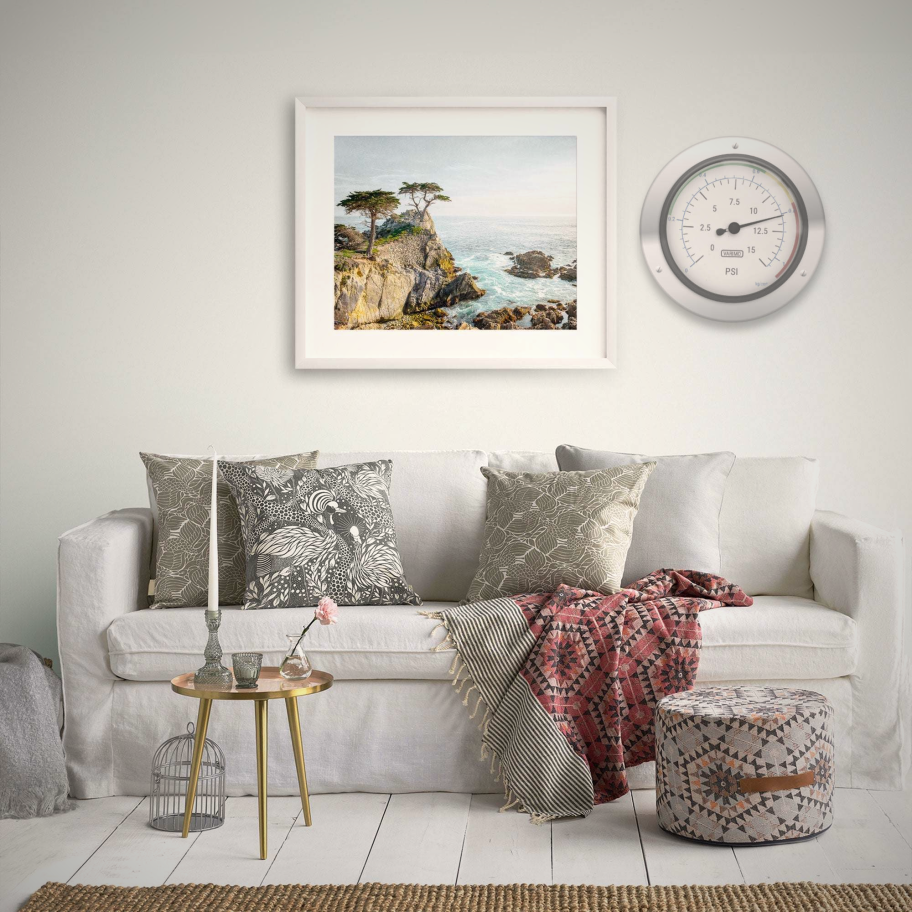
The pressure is 11.5 psi
